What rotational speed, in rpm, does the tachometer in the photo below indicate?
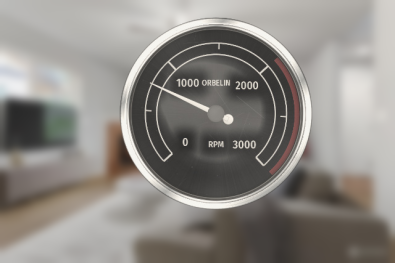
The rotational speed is 750 rpm
